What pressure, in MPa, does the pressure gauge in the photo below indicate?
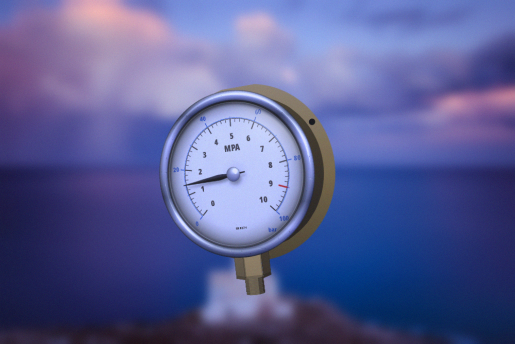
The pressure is 1.4 MPa
